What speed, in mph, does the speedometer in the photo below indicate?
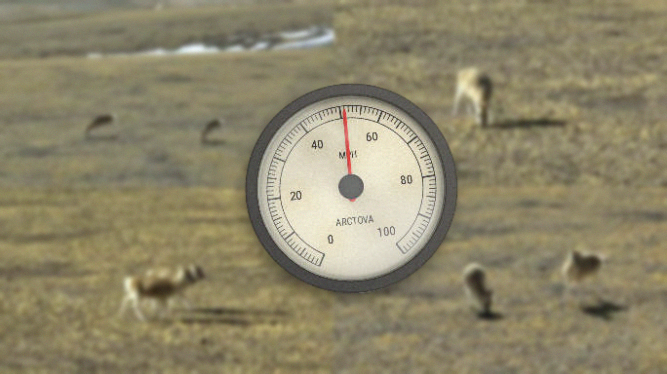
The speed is 51 mph
